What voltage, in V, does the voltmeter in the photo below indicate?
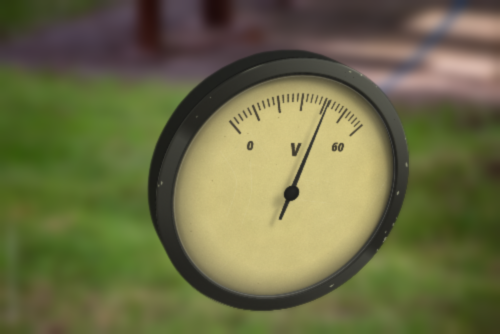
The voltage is 40 V
